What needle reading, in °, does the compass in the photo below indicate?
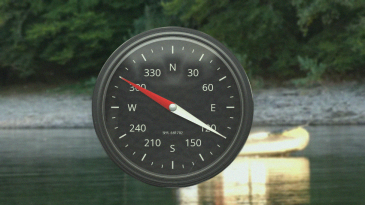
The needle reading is 300 °
